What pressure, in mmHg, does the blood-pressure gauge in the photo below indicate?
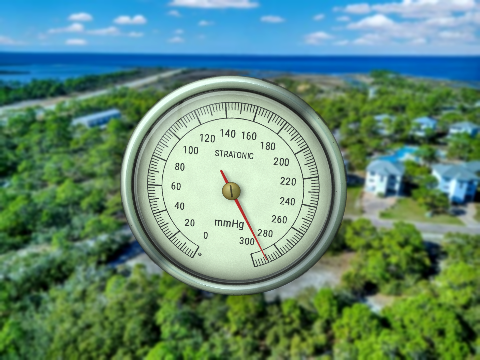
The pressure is 290 mmHg
